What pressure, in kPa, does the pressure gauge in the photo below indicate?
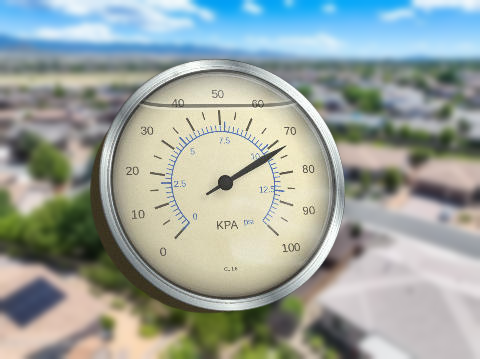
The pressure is 72.5 kPa
